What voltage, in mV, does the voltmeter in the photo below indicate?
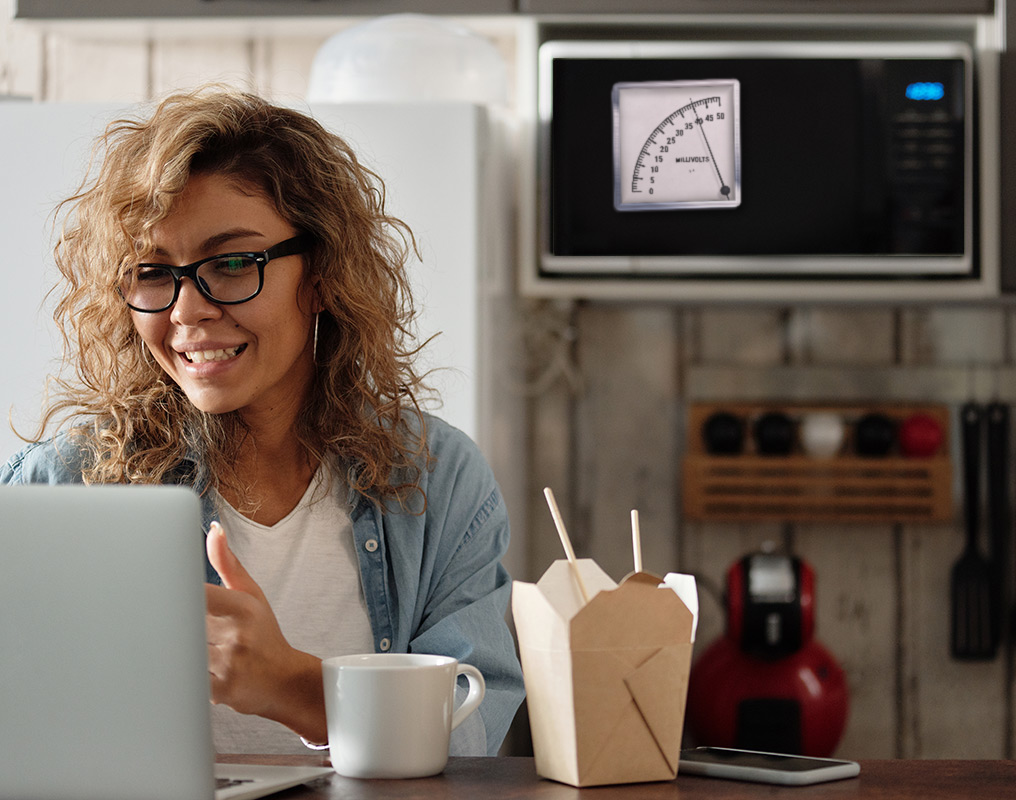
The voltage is 40 mV
